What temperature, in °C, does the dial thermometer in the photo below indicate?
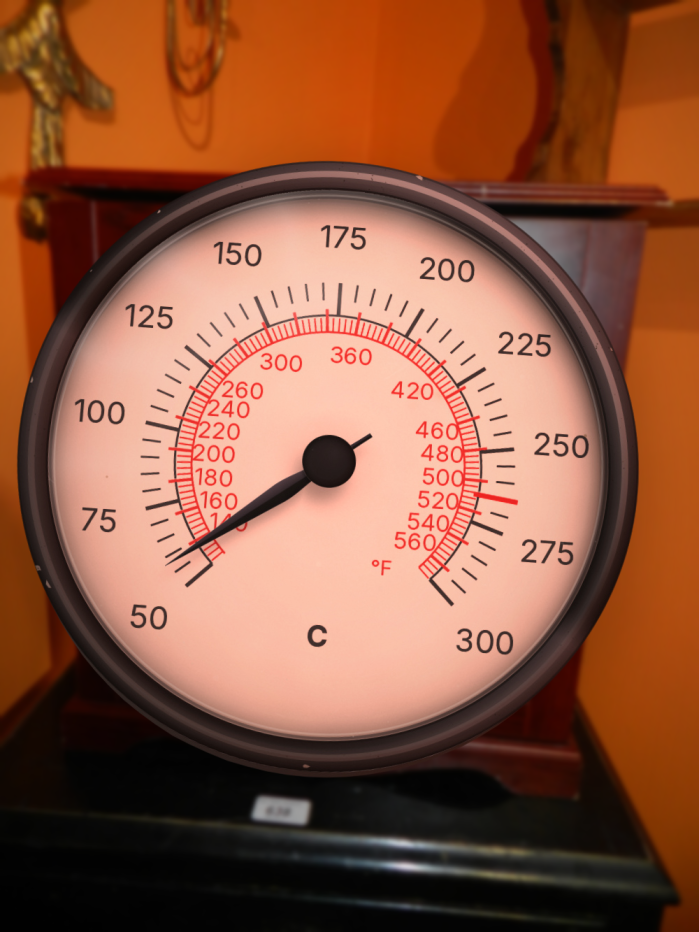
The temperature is 57.5 °C
